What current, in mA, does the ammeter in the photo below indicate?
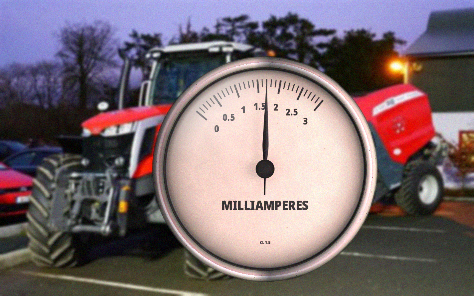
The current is 1.7 mA
